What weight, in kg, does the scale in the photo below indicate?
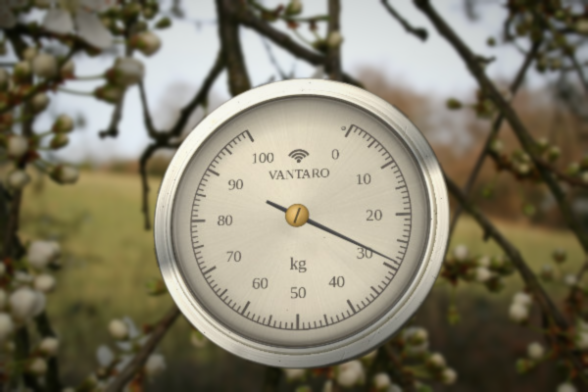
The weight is 29 kg
